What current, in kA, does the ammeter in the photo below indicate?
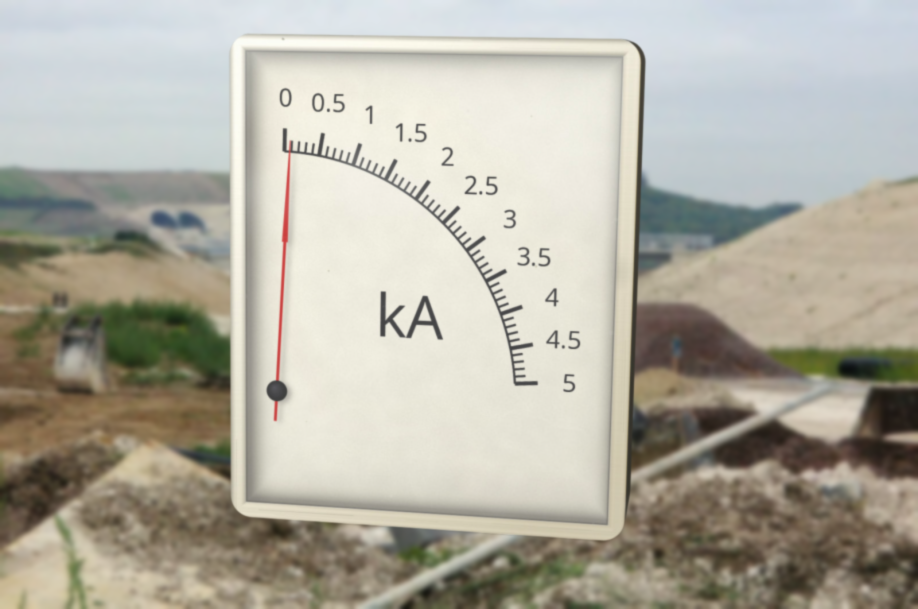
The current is 0.1 kA
